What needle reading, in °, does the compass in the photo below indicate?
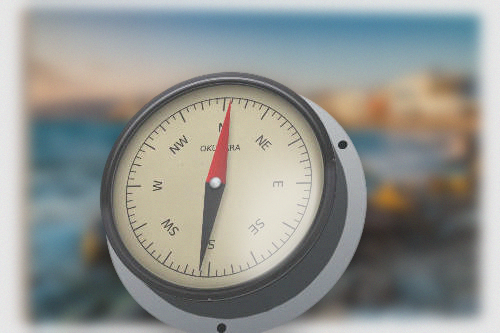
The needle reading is 5 °
